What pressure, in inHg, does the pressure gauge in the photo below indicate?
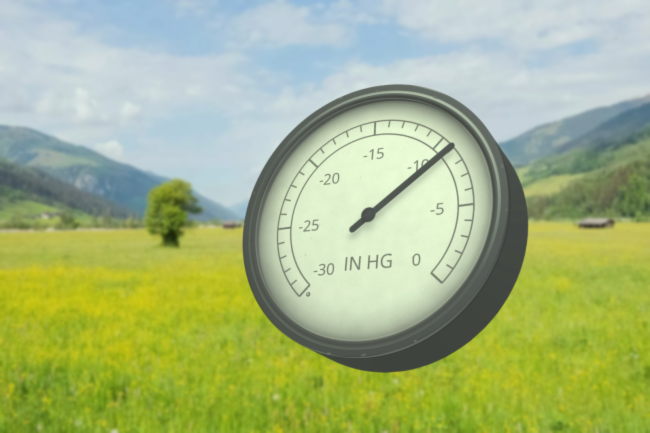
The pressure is -9 inHg
